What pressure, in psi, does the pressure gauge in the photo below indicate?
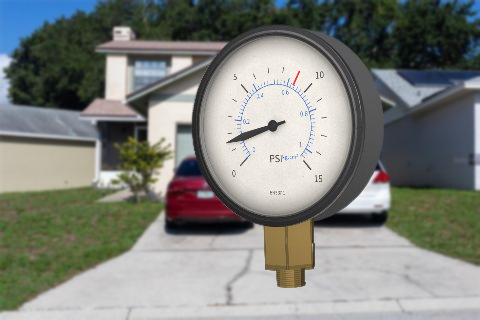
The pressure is 1.5 psi
